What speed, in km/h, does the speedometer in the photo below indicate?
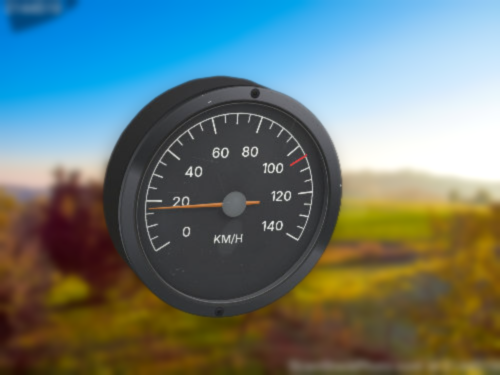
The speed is 17.5 km/h
